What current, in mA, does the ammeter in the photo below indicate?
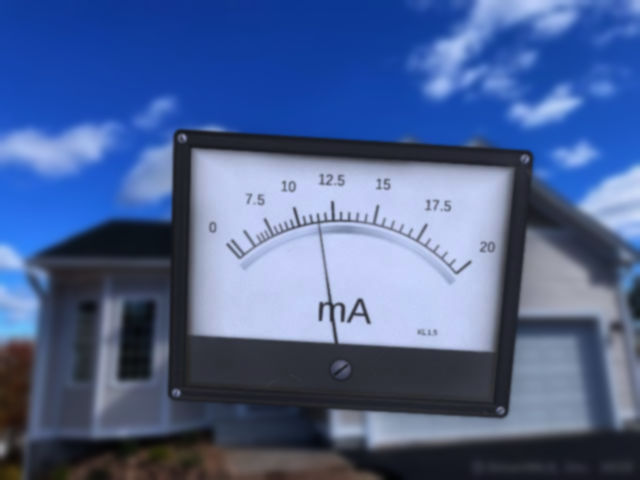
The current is 11.5 mA
